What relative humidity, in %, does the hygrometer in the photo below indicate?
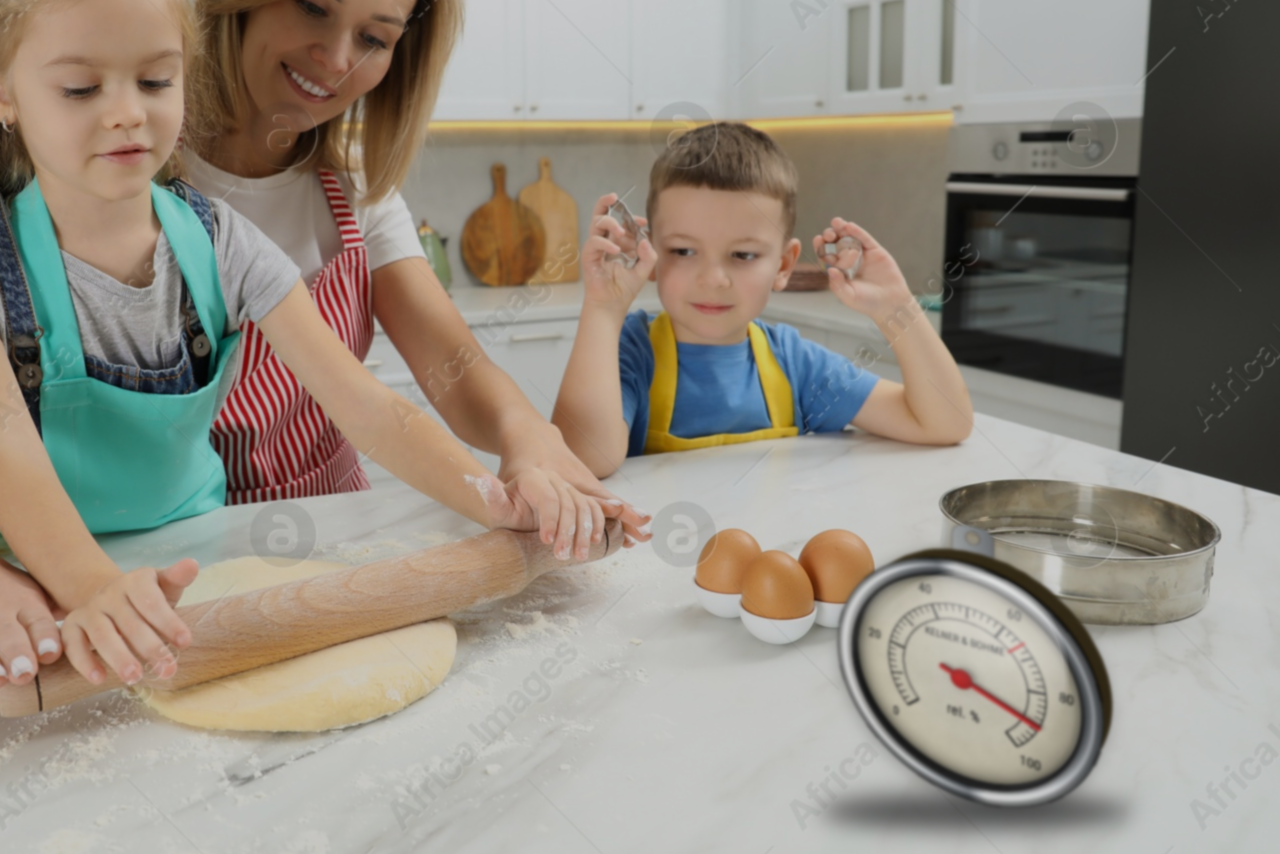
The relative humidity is 90 %
